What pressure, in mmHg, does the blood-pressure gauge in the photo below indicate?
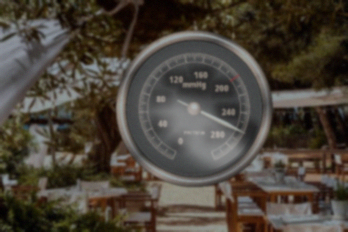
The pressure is 260 mmHg
